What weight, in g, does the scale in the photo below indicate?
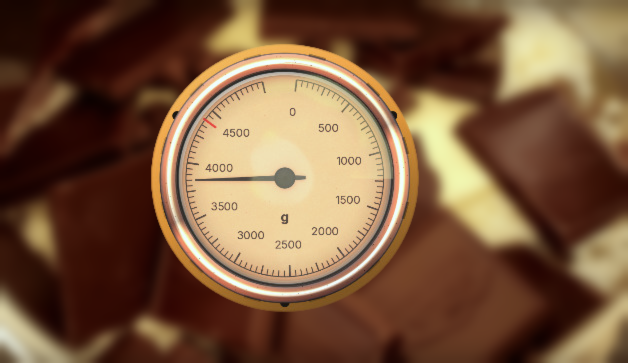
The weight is 3850 g
